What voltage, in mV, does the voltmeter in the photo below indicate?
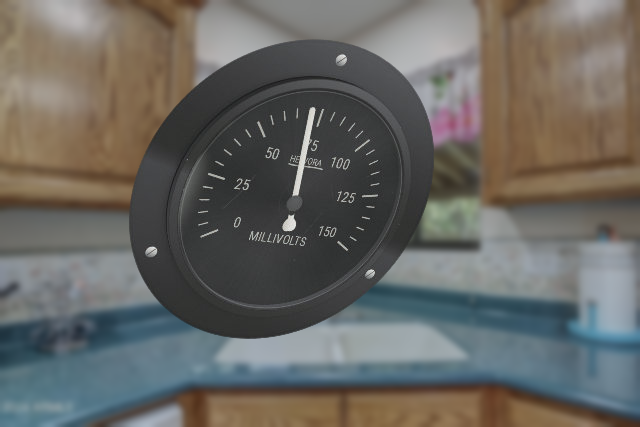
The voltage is 70 mV
